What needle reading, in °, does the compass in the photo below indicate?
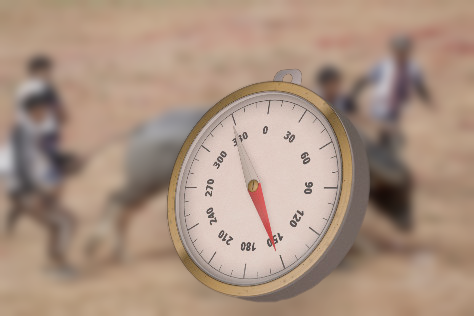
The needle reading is 150 °
